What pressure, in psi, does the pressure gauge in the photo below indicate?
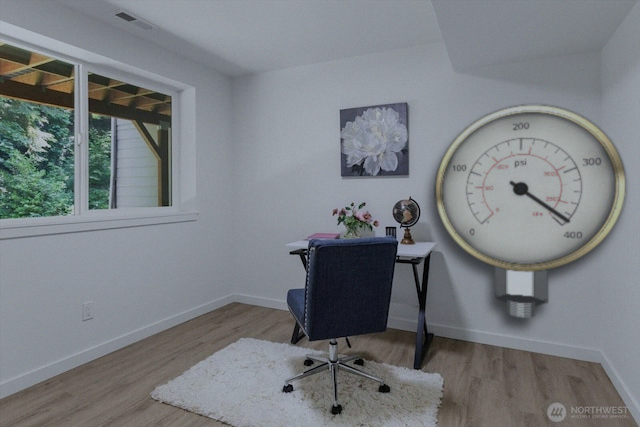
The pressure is 390 psi
